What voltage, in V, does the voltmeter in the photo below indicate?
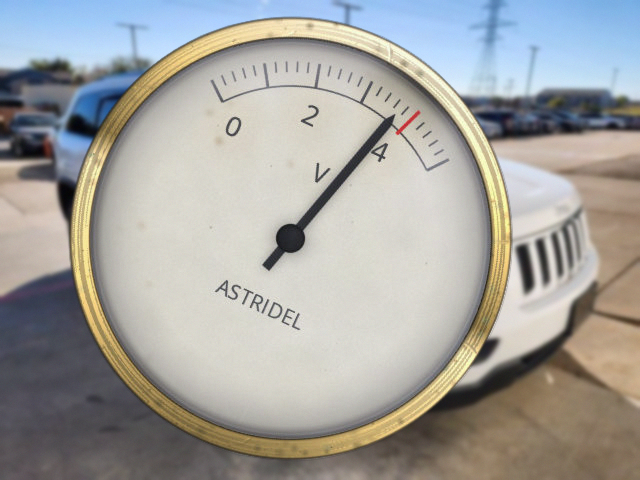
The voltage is 3.7 V
